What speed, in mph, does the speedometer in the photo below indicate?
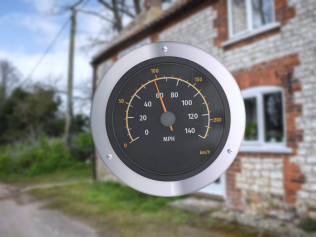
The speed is 60 mph
